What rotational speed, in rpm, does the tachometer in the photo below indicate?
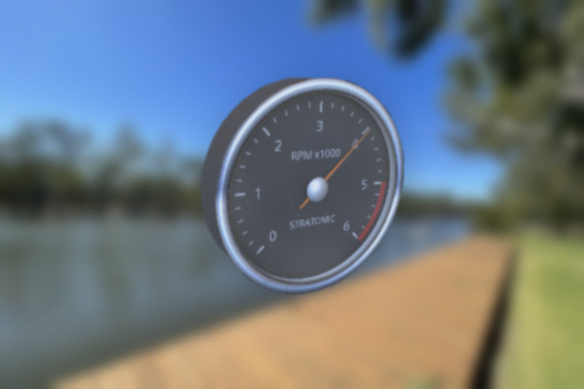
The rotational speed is 4000 rpm
